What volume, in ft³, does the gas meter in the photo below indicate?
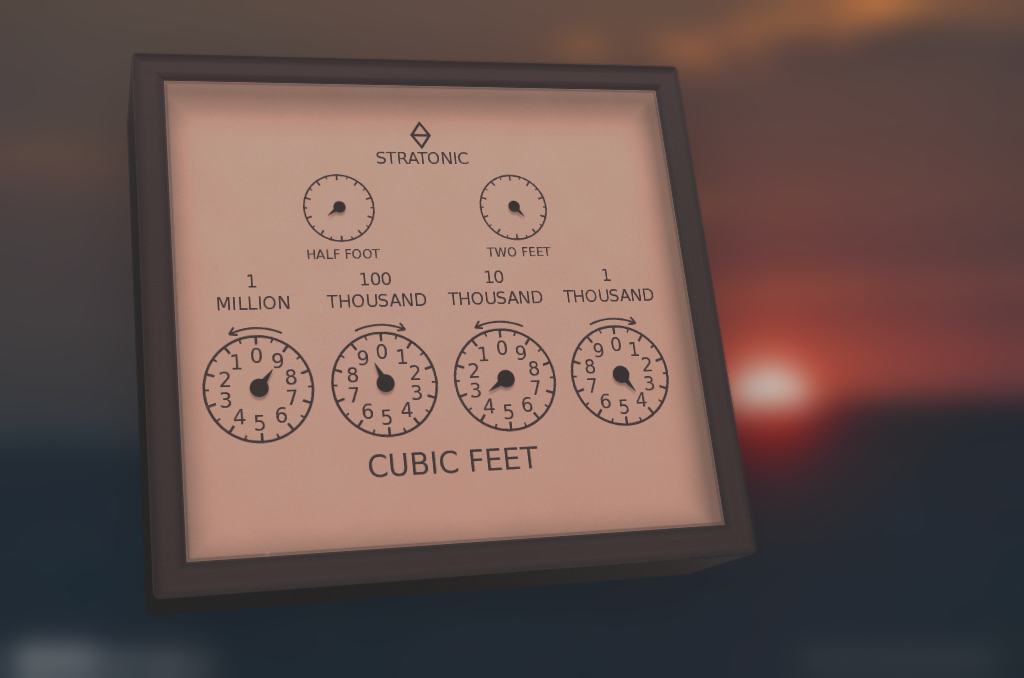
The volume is 893400 ft³
